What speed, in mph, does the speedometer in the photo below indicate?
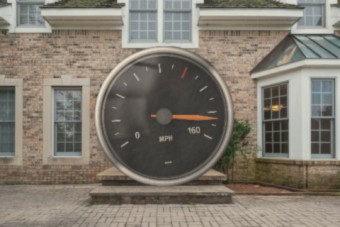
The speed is 145 mph
